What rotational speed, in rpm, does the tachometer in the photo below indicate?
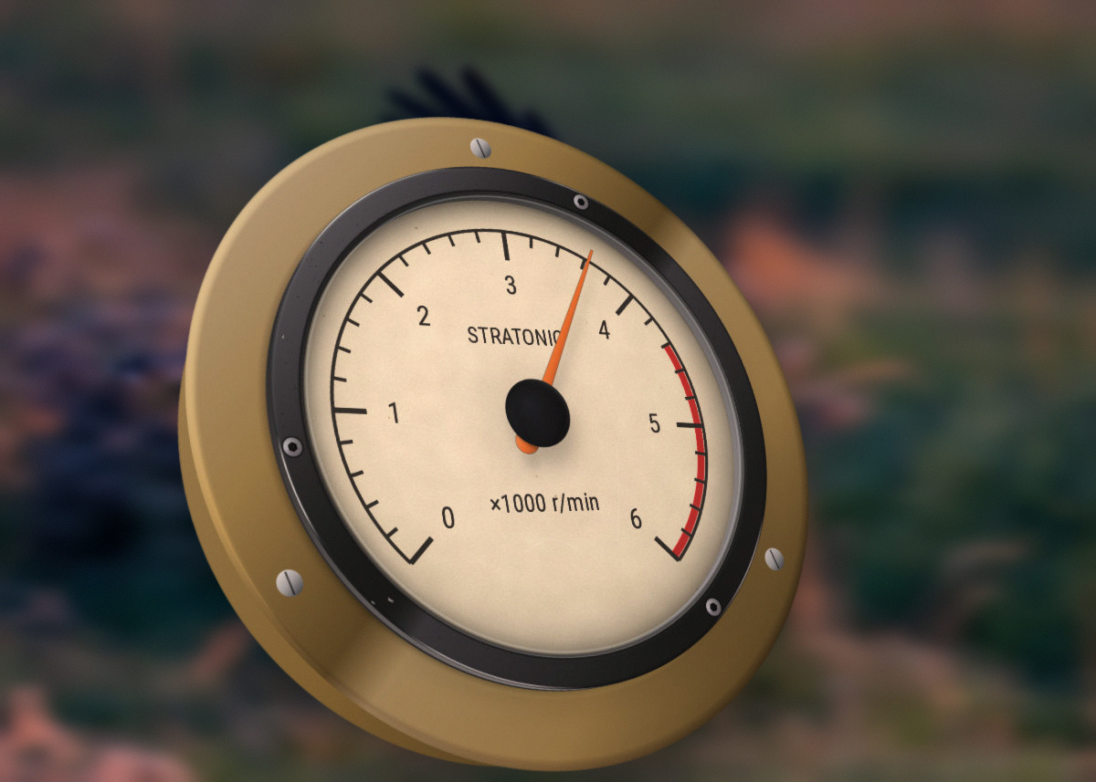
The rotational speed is 3600 rpm
